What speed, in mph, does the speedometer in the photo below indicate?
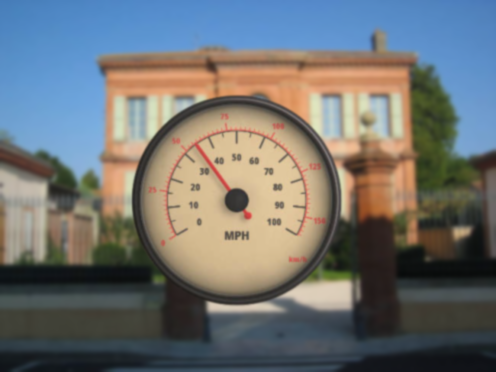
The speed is 35 mph
